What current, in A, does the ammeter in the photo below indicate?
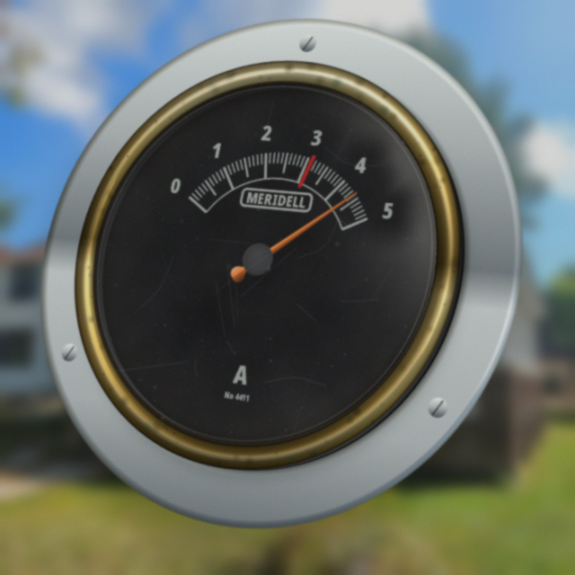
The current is 4.5 A
